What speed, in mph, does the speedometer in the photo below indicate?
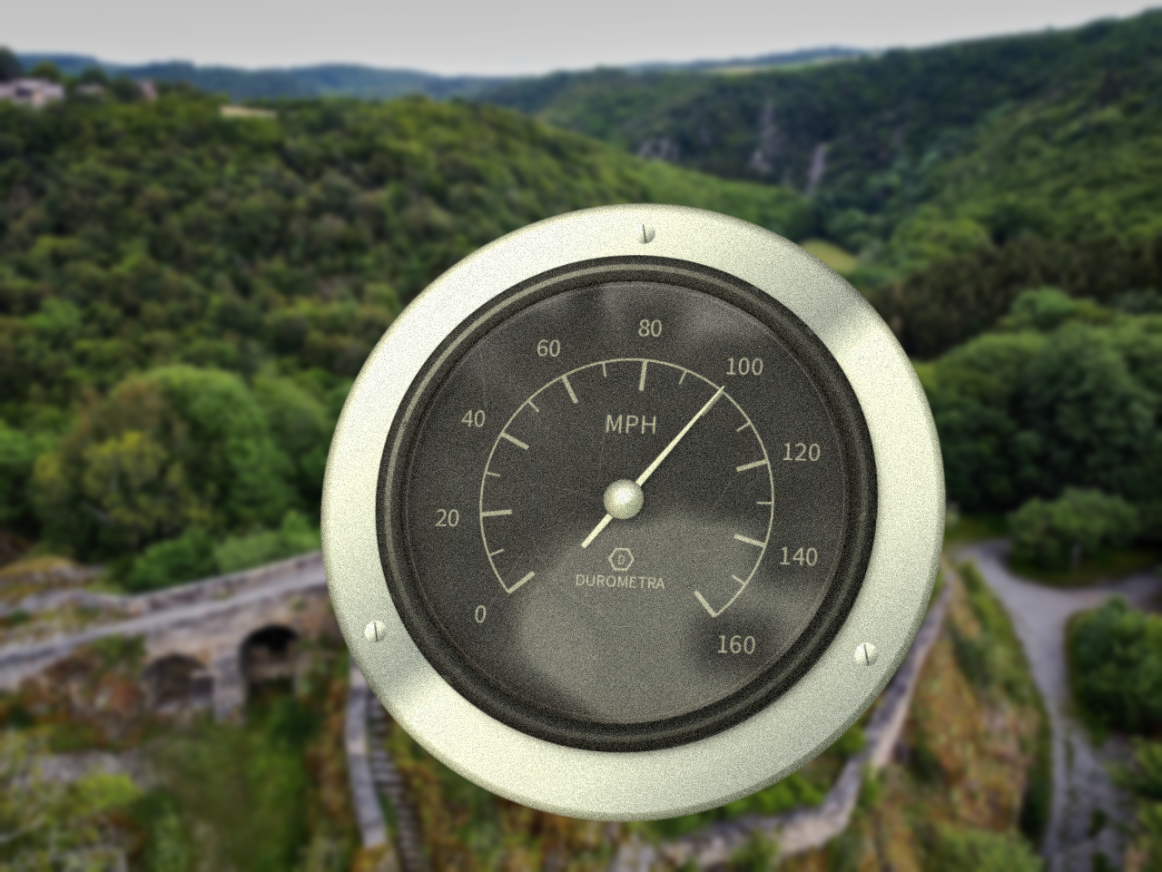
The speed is 100 mph
